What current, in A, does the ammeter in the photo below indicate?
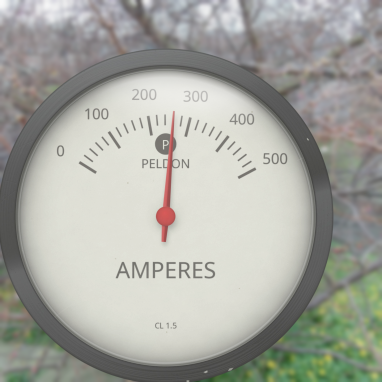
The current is 260 A
